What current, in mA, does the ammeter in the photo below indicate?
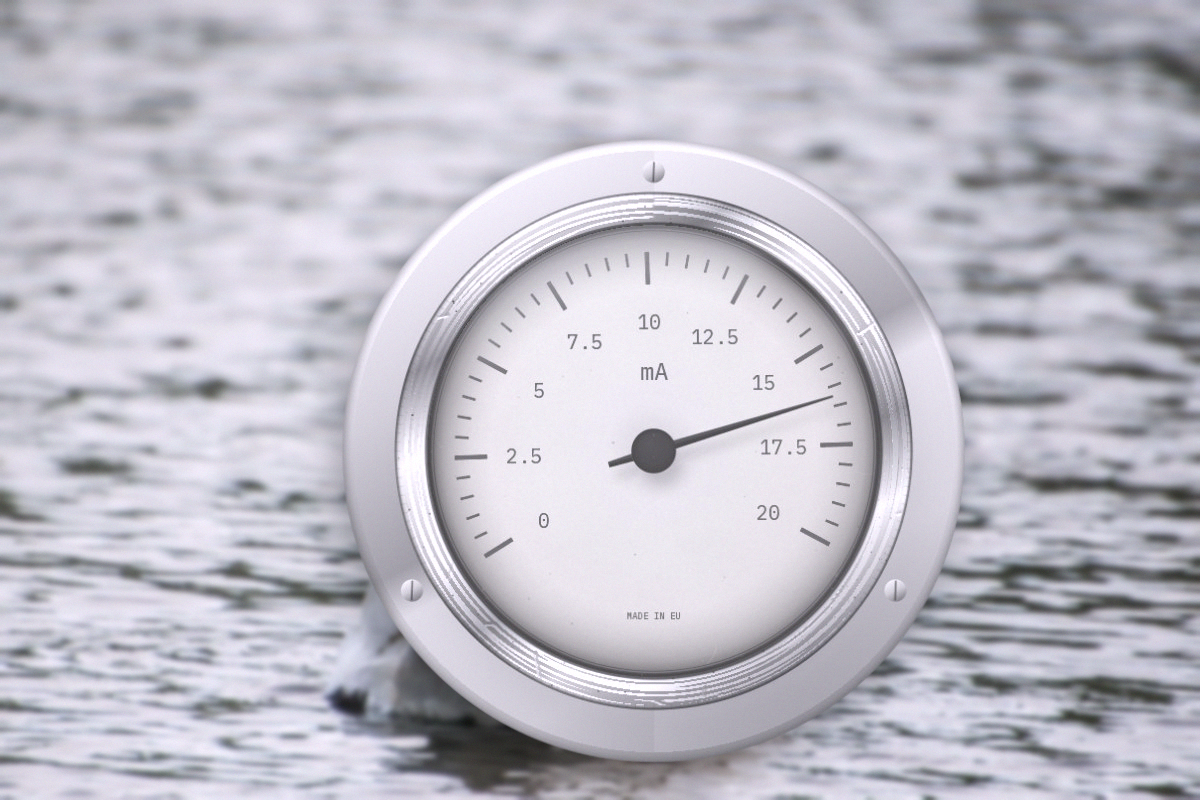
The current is 16.25 mA
